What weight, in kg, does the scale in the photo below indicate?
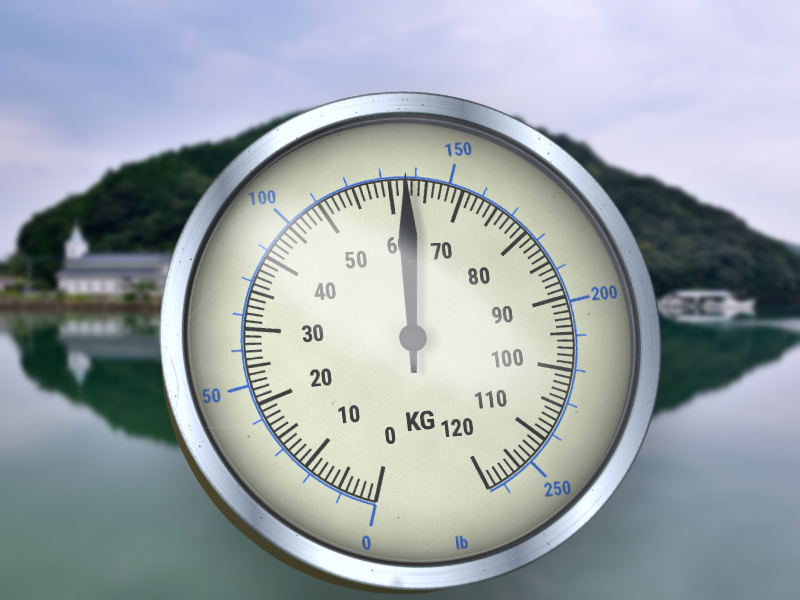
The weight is 62 kg
